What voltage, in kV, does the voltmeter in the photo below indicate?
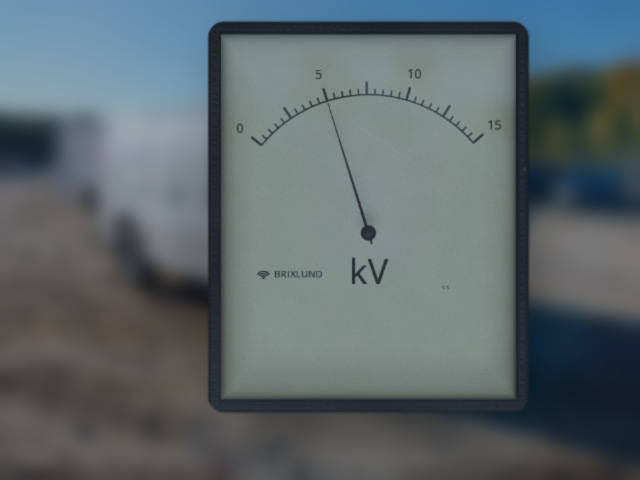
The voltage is 5 kV
